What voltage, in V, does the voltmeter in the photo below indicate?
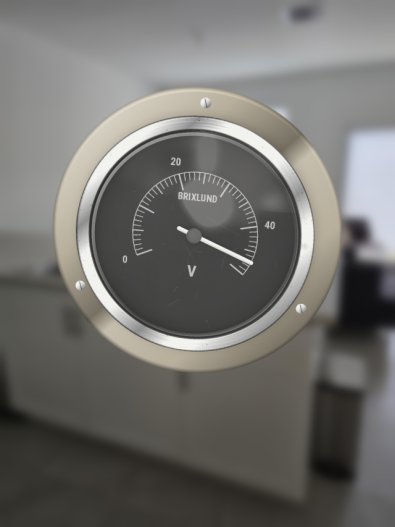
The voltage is 47 V
